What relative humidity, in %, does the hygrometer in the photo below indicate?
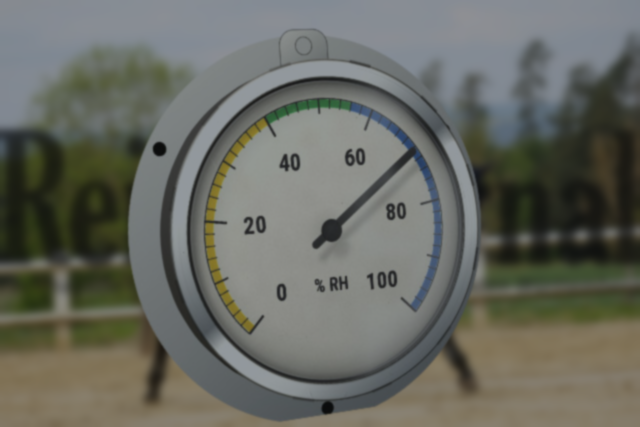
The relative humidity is 70 %
